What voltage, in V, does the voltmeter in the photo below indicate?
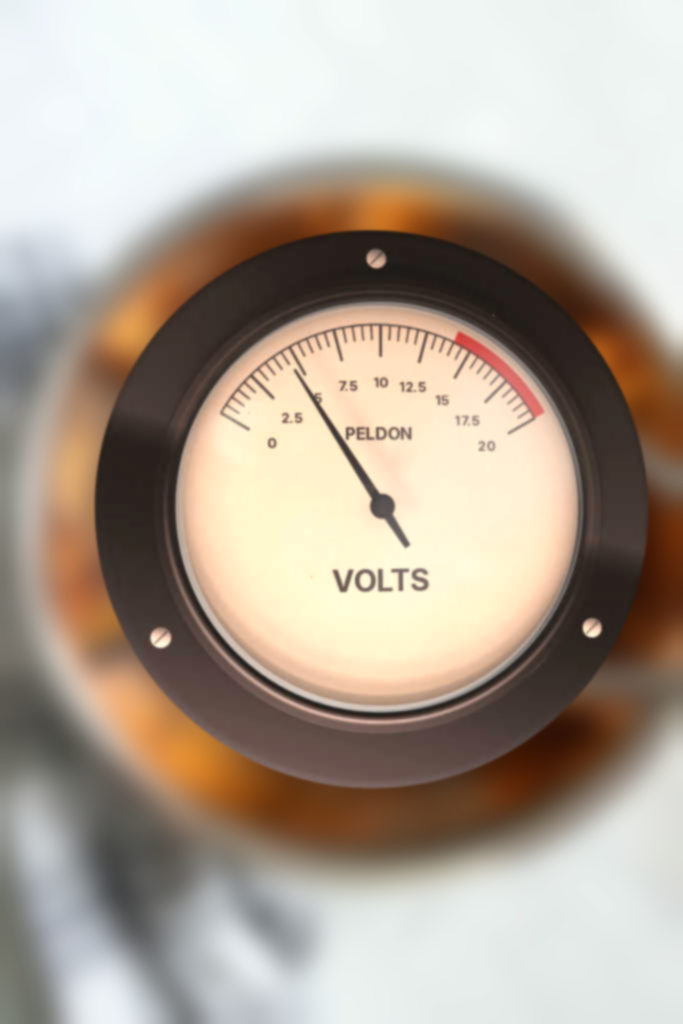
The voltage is 4.5 V
